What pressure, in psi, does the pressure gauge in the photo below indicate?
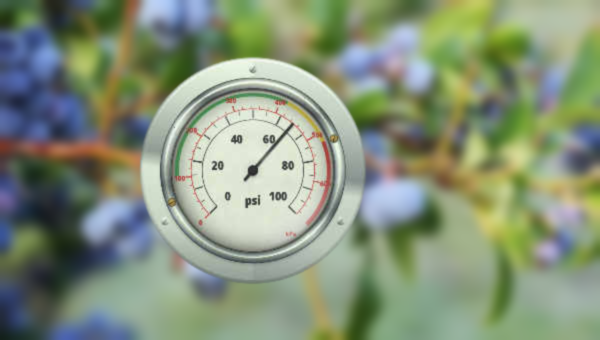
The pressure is 65 psi
